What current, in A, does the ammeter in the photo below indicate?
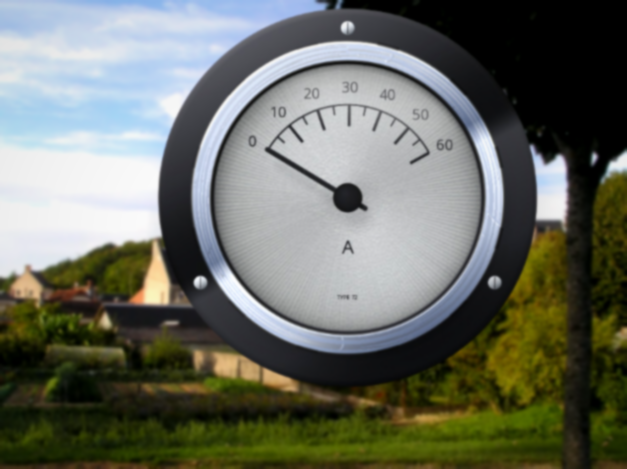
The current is 0 A
